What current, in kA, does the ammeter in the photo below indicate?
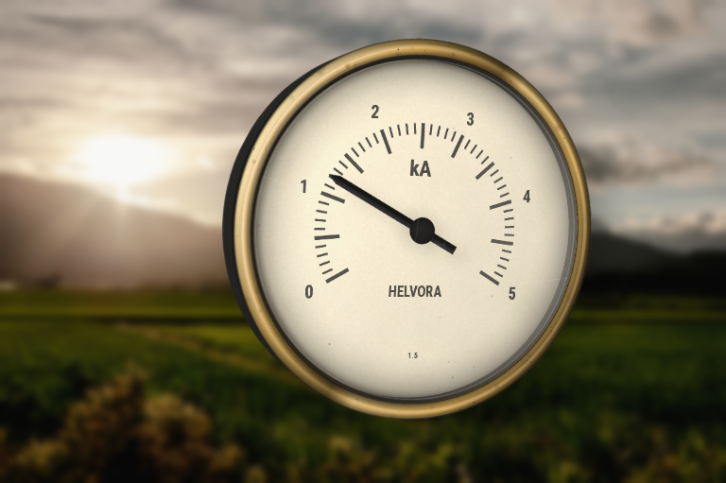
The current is 1.2 kA
